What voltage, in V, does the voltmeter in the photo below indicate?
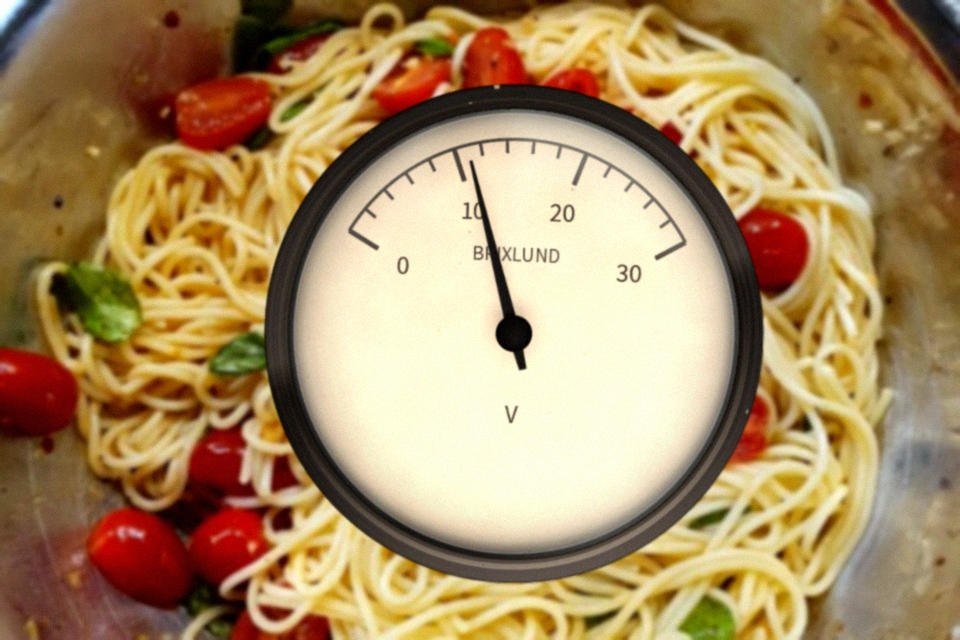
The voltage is 11 V
